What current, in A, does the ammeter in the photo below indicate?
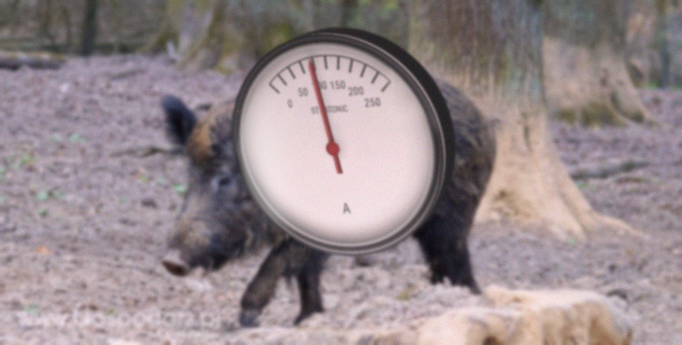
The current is 100 A
